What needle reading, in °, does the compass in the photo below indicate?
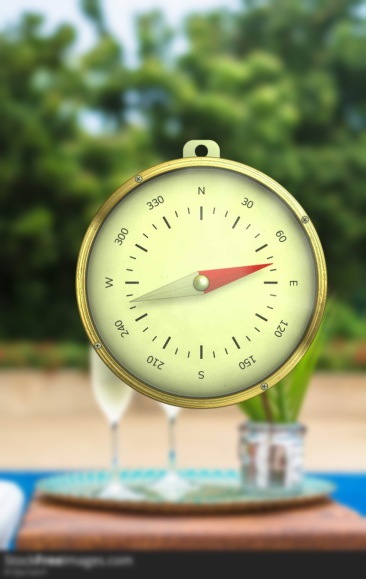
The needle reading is 75 °
